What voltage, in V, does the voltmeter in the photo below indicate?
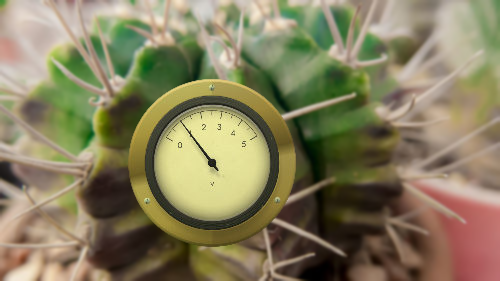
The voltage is 1 V
